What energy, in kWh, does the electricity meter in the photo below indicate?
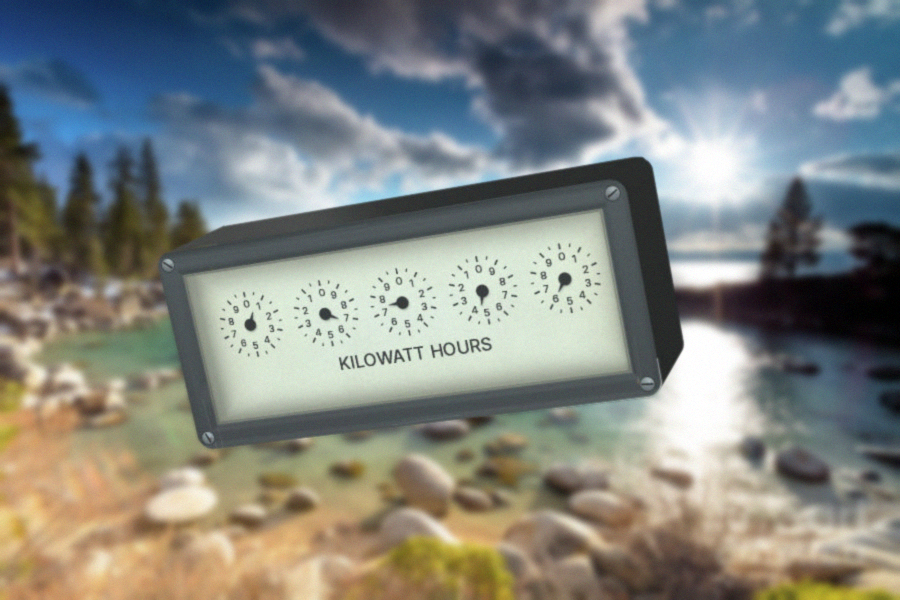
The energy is 6746 kWh
